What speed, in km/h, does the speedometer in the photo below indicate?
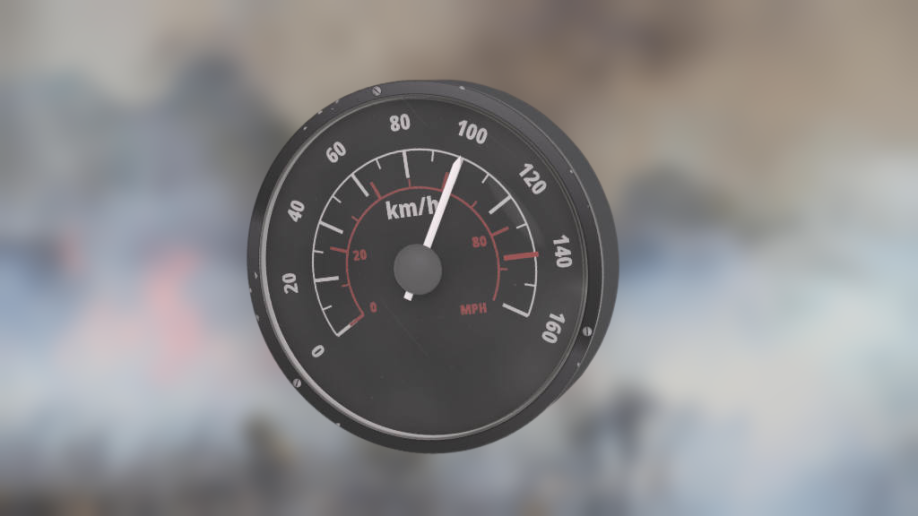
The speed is 100 km/h
